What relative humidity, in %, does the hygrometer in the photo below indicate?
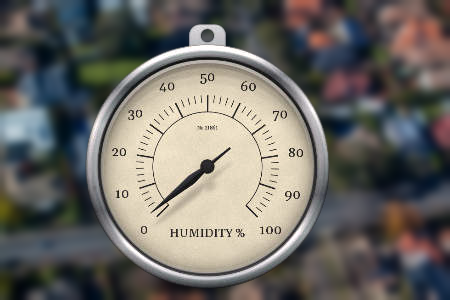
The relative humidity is 2 %
